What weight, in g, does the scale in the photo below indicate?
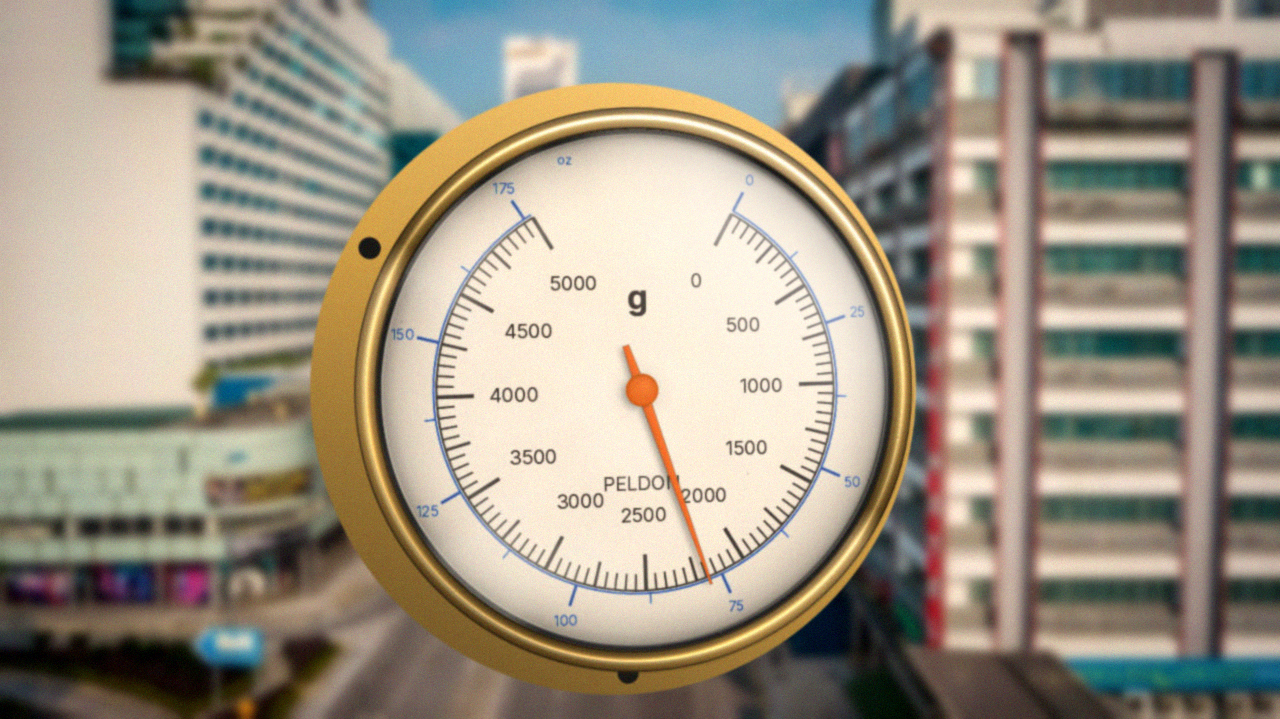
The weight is 2200 g
